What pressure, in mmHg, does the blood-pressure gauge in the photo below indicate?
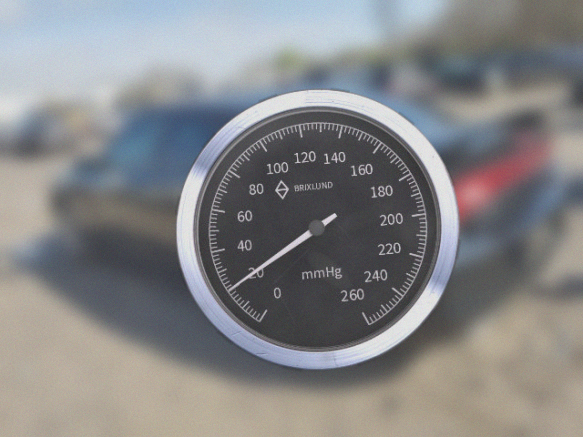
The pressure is 20 mmHg
